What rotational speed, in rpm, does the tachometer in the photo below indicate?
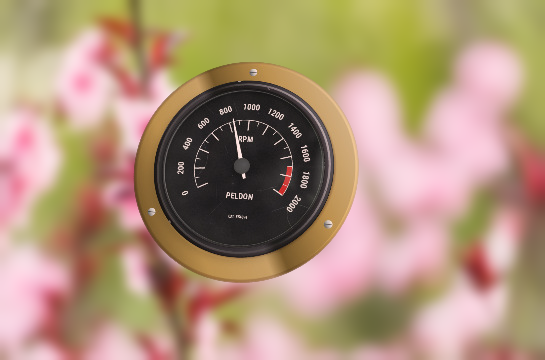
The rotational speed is 850 rpm
